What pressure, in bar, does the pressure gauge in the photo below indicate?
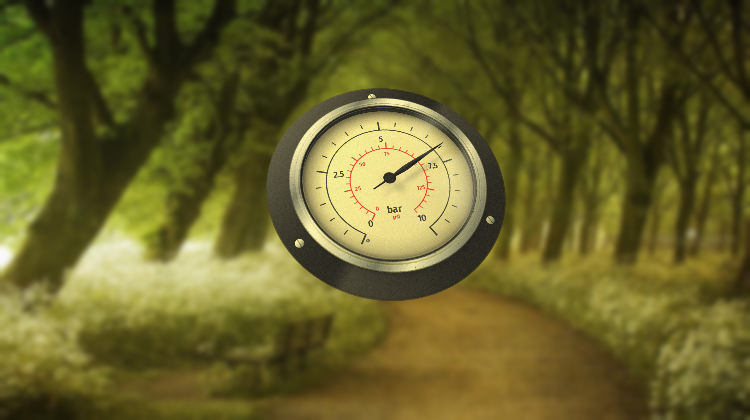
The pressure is 7 bar
